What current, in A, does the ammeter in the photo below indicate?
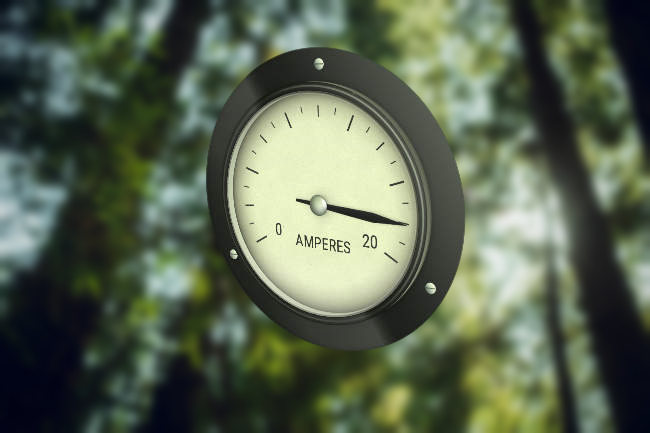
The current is 18 A
